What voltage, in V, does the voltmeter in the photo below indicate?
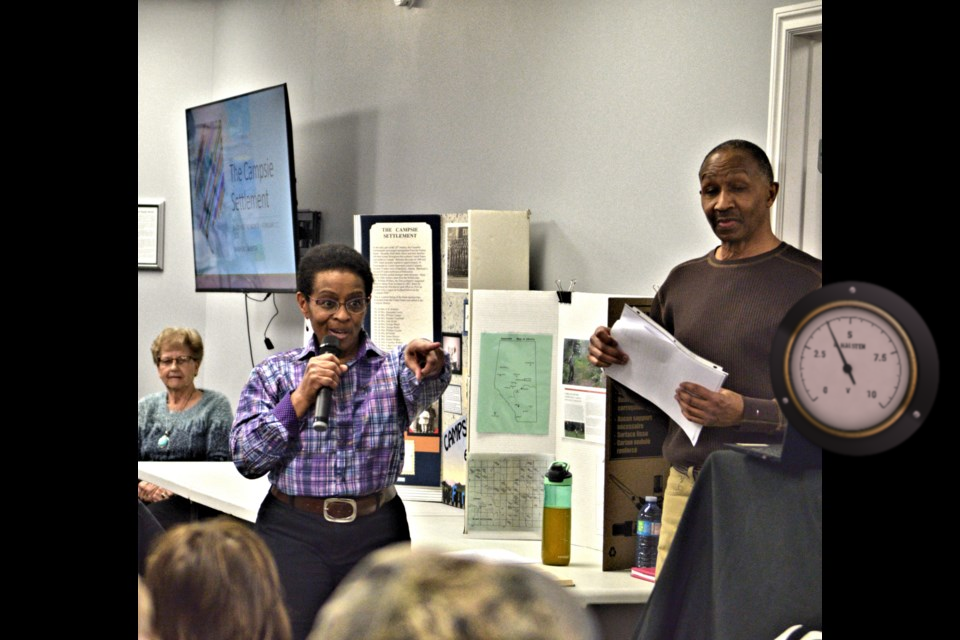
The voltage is 4 V
